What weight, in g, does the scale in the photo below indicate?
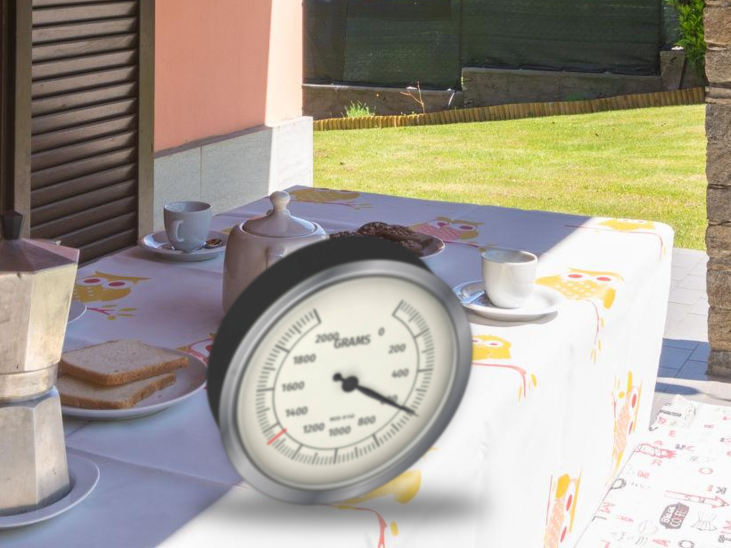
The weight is 600 g
